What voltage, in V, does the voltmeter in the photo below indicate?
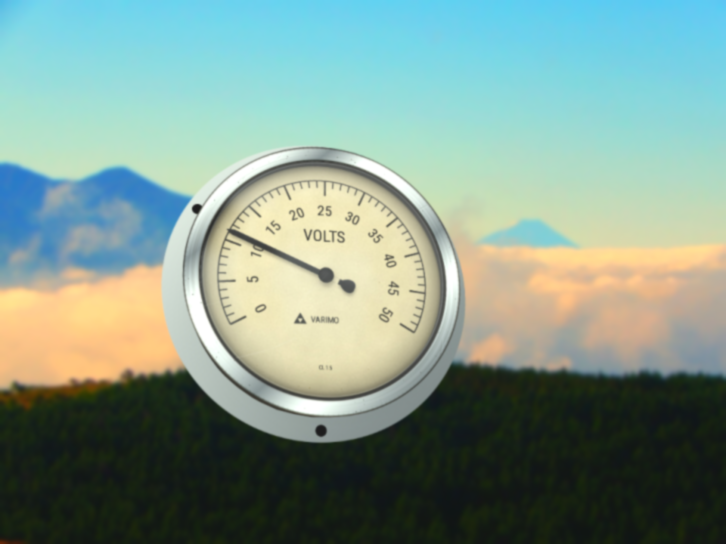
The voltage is 11 V
